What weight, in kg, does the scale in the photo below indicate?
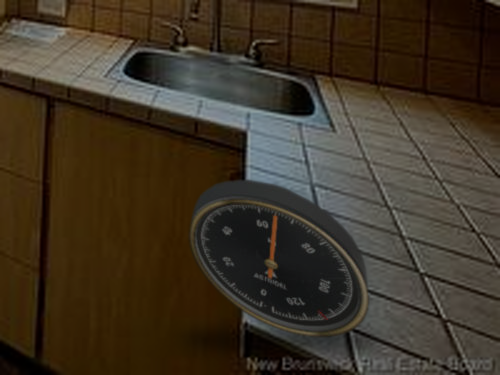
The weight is 65 kg
